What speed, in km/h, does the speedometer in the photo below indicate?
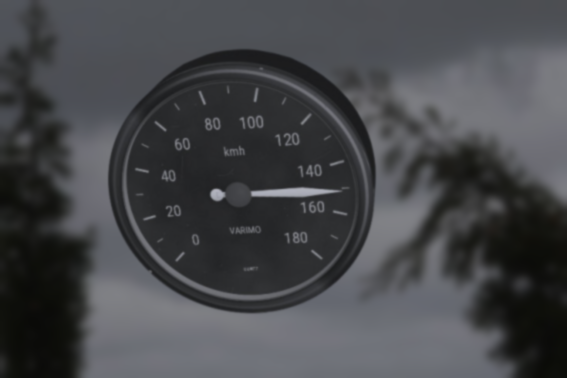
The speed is 150 km/h
